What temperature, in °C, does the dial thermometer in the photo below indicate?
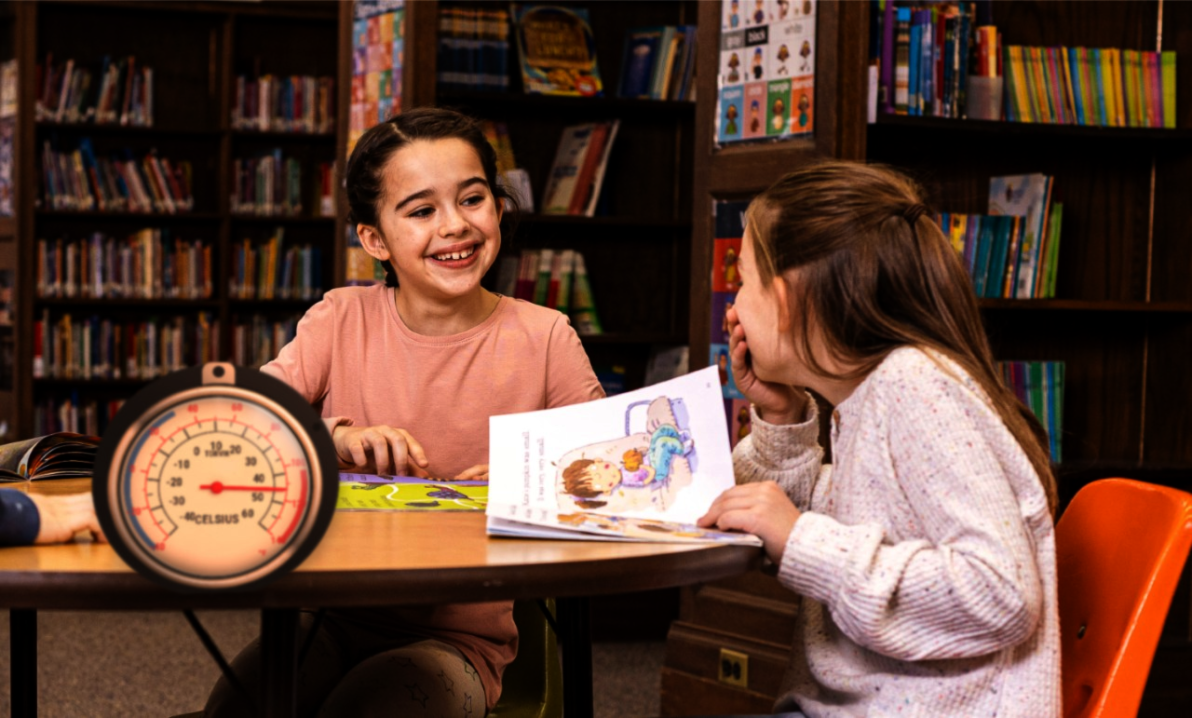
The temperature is 45 °C
